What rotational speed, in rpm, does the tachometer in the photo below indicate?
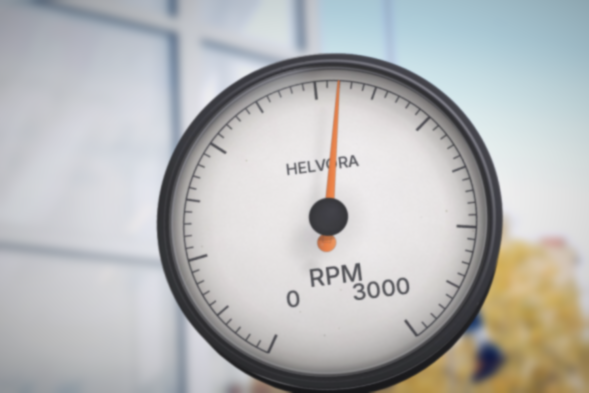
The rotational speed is 1600 rpm
